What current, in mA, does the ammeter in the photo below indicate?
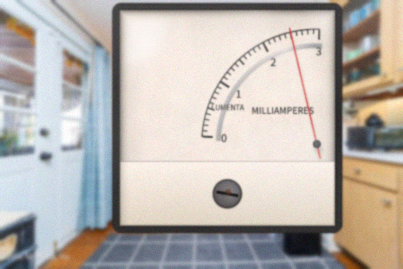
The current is 2.5 mA
